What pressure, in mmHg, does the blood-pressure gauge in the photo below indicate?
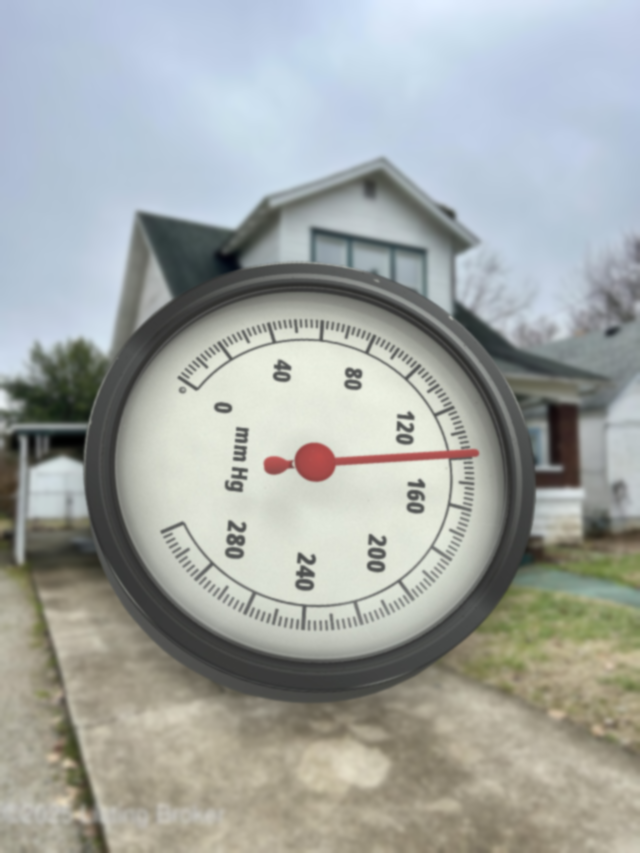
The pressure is 140 mmHg
